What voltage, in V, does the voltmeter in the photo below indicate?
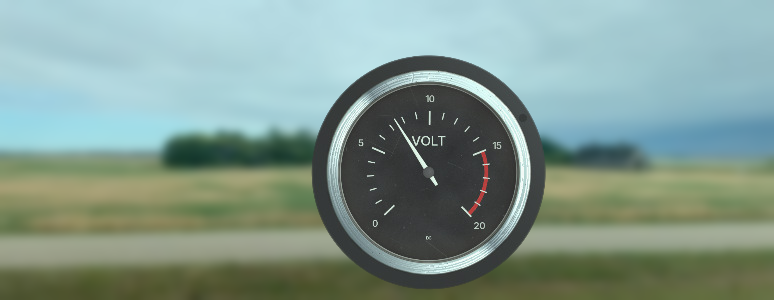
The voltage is 7.5 V
